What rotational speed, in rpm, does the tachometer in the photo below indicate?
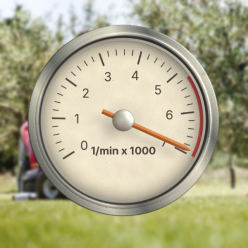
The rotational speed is 6900 rpm
